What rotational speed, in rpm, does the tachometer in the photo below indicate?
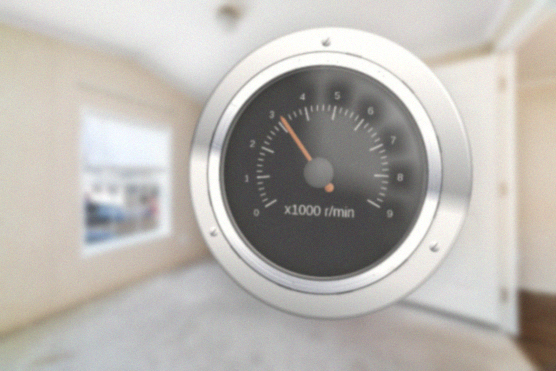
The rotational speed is 3200 rpm
